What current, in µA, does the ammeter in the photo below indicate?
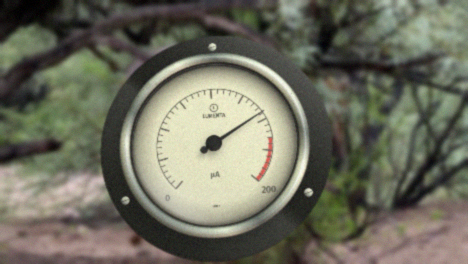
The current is 145 µA
